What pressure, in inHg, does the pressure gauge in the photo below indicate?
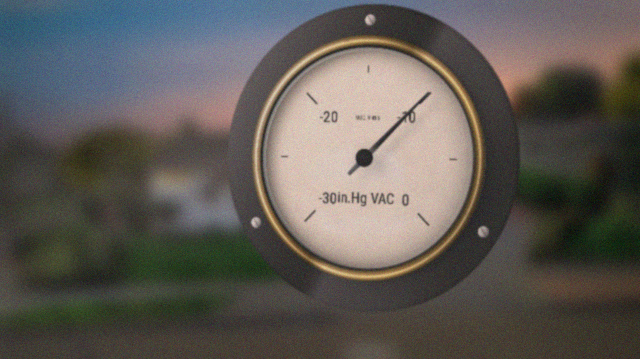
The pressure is -10 inHg
